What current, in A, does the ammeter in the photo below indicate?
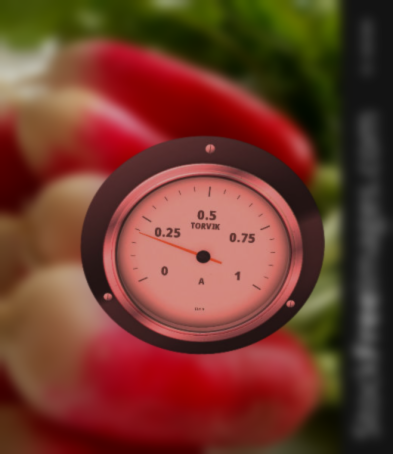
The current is 0.2 A
